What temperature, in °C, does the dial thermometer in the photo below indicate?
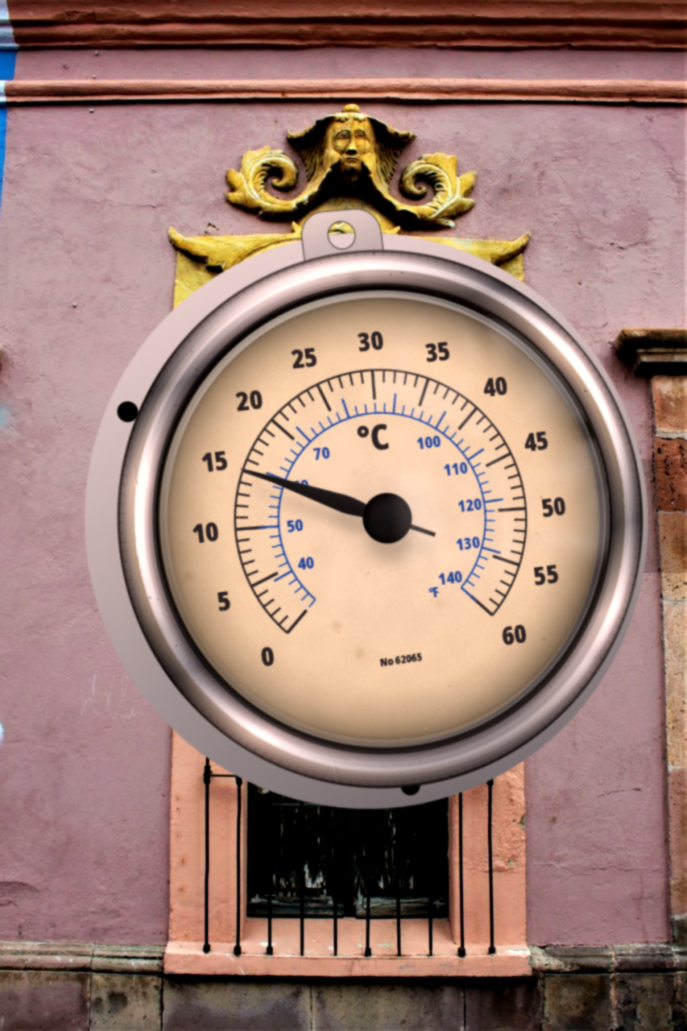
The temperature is 15 °C
